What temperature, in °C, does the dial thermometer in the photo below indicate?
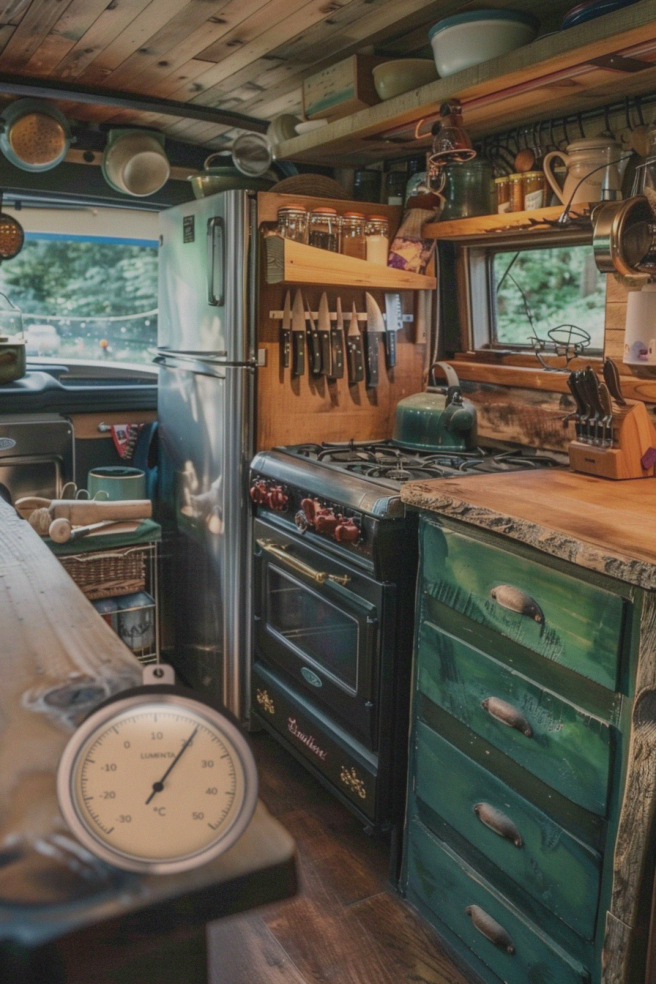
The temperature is 20 °C
